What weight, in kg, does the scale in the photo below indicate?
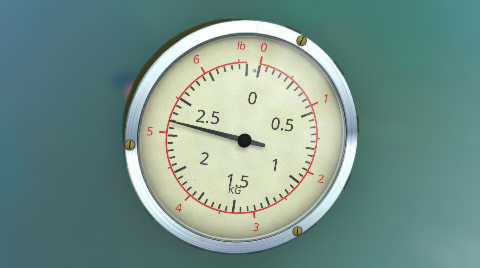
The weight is 2.35 kg
